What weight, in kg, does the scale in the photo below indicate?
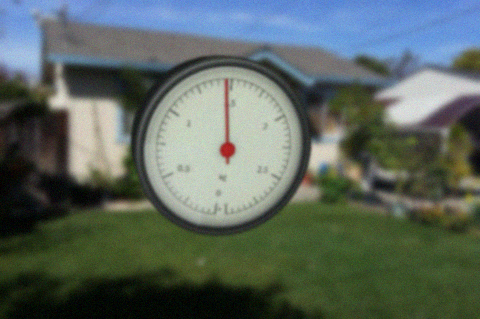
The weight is 1.45 kg
